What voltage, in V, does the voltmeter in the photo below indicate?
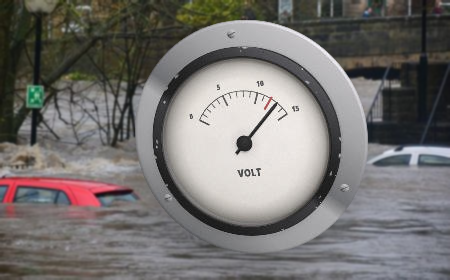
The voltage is 13 V
